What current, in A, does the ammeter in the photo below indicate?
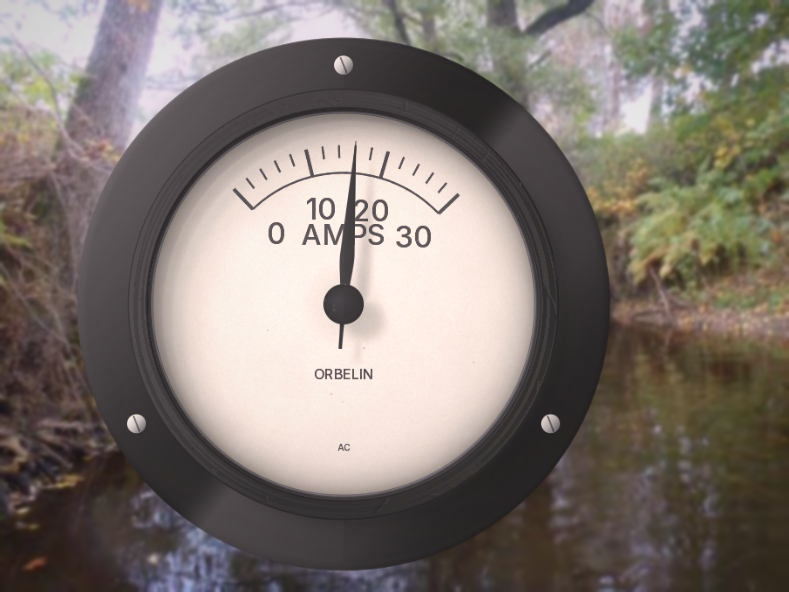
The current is 16 A
